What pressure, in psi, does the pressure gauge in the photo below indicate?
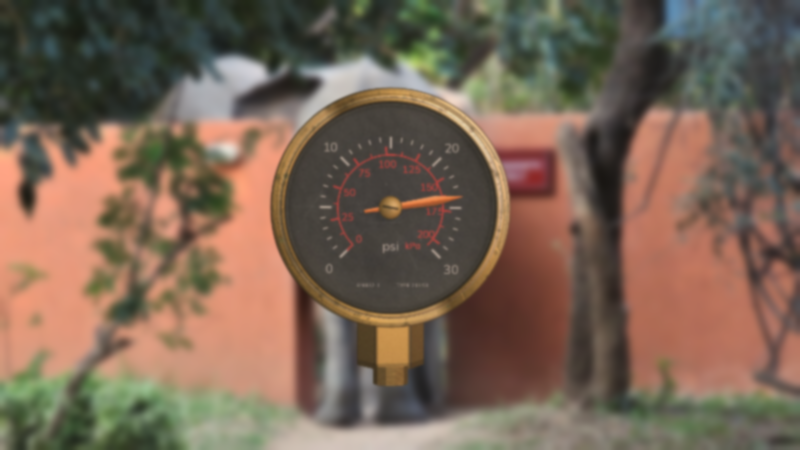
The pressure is 24 psi
